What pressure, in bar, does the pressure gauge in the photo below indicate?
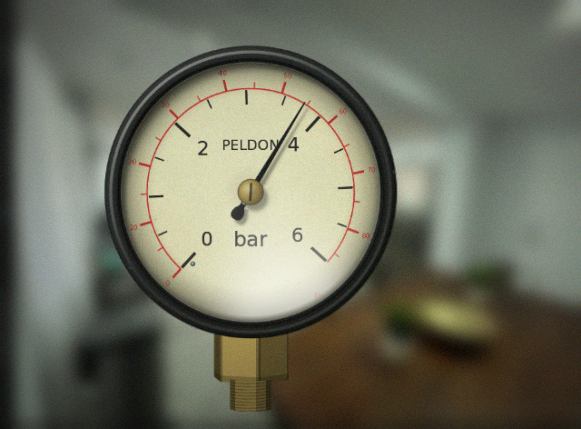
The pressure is 3.75 bar
